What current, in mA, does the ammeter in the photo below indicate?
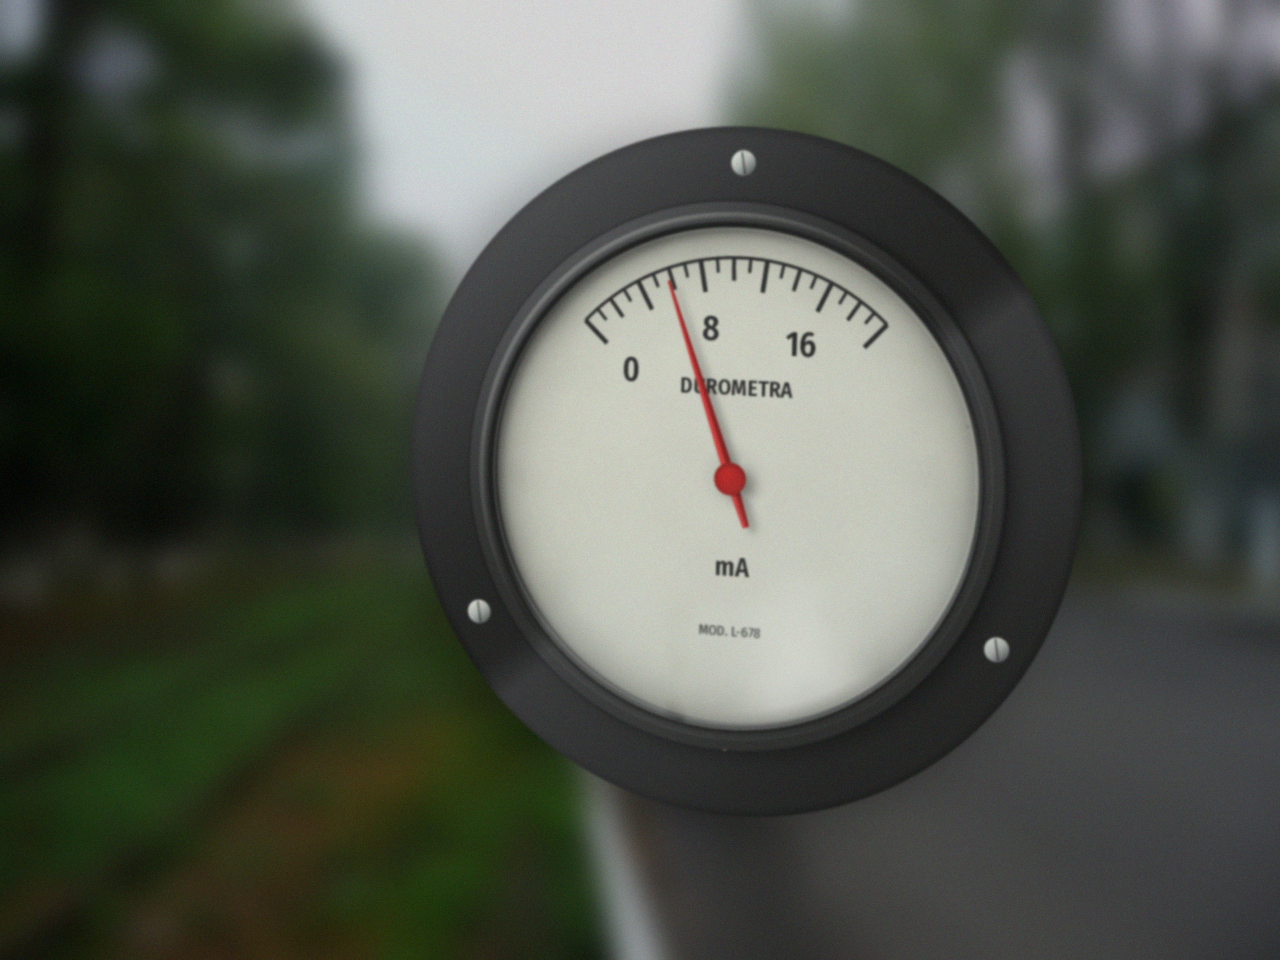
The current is 6 mA
